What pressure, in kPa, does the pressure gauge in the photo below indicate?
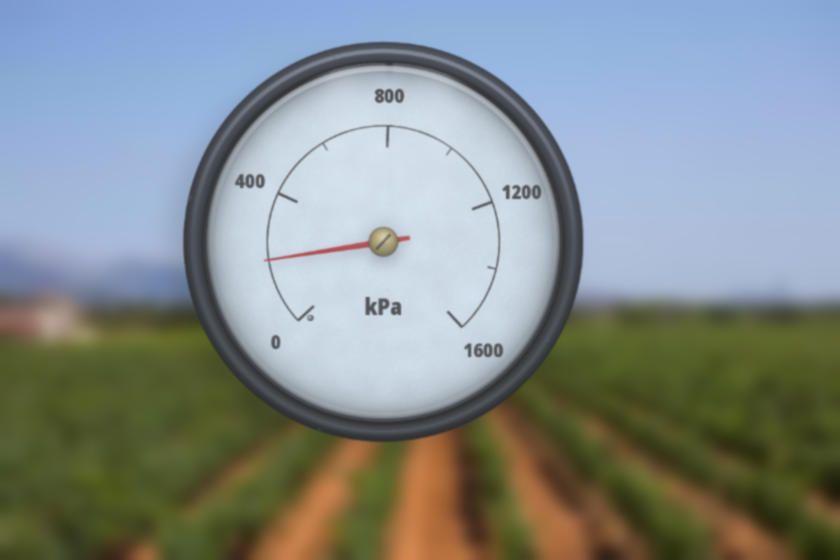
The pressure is 200 kPa
